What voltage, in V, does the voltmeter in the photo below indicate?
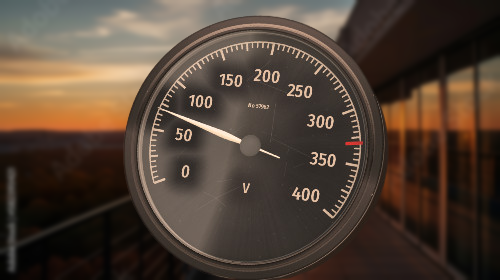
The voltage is 70 V
